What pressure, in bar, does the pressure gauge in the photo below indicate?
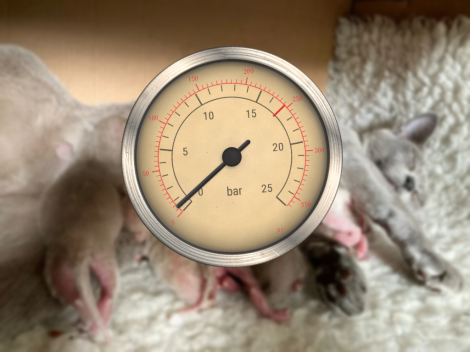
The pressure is 0.5 bar
